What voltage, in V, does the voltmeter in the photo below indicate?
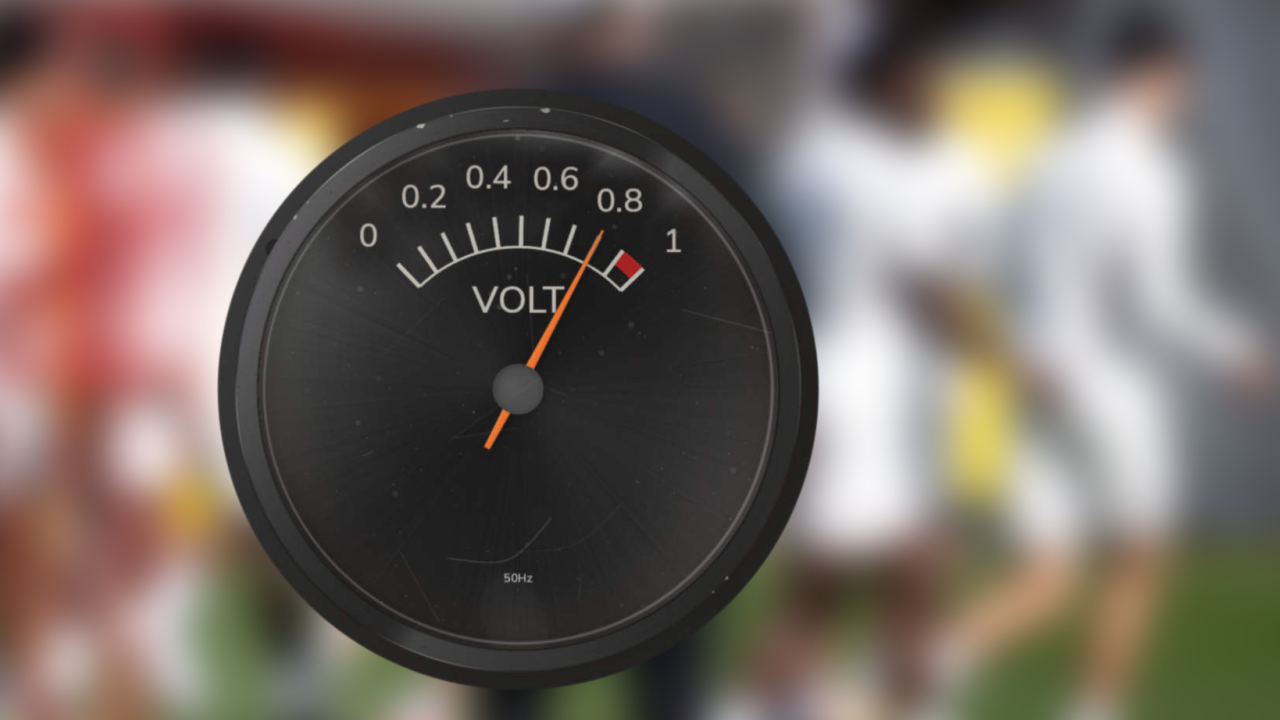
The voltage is 0.8 V
